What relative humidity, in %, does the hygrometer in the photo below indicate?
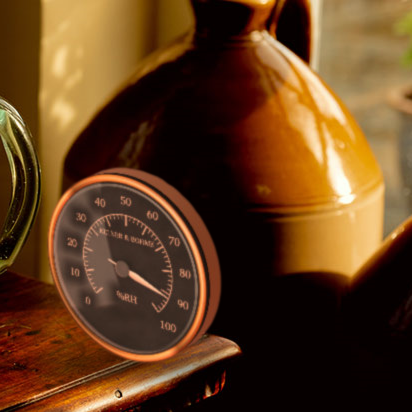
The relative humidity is 90 %
